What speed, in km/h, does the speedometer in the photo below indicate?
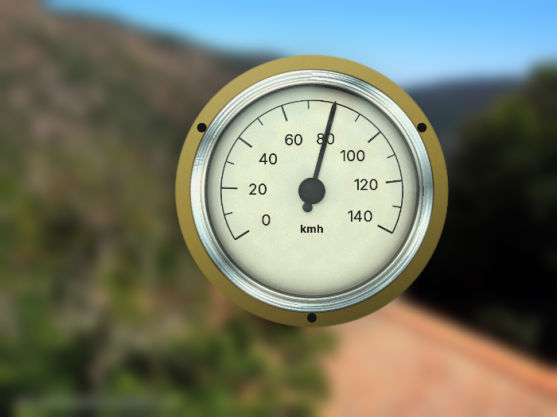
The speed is 80 km/h
